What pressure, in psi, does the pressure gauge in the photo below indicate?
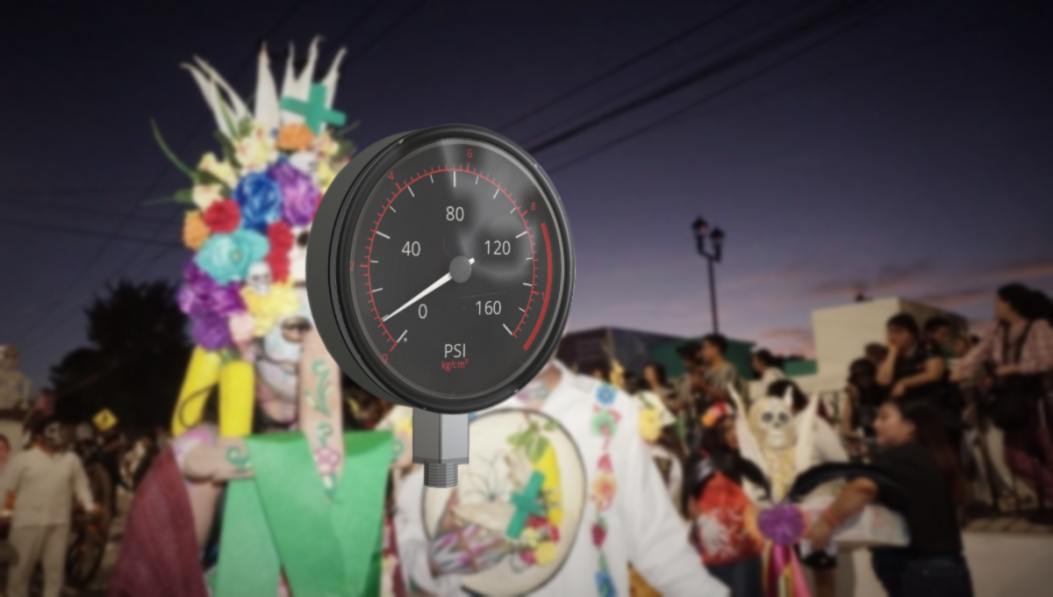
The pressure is 10 psi
